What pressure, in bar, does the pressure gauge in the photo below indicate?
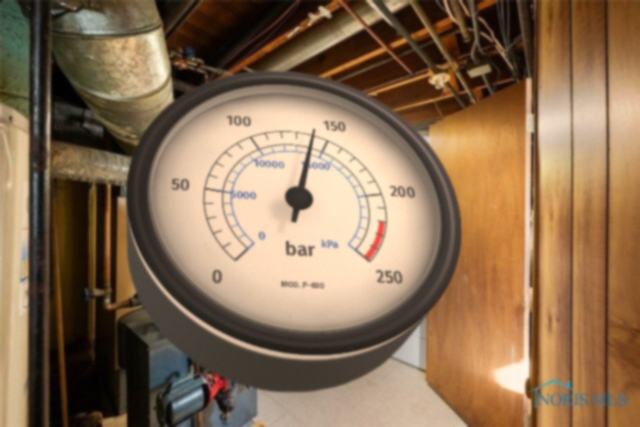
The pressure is 140 bar
